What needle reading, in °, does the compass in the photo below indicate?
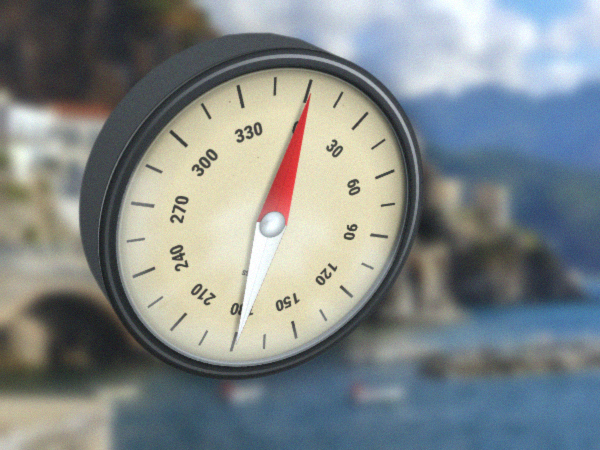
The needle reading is 0 °
